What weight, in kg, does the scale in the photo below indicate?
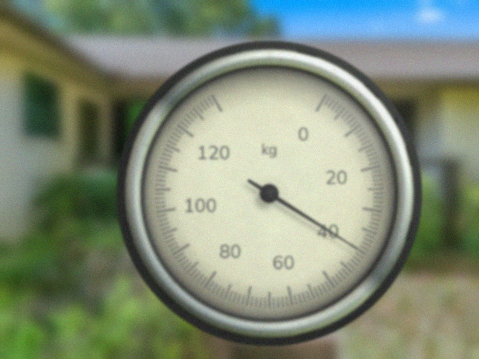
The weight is 40 kg
